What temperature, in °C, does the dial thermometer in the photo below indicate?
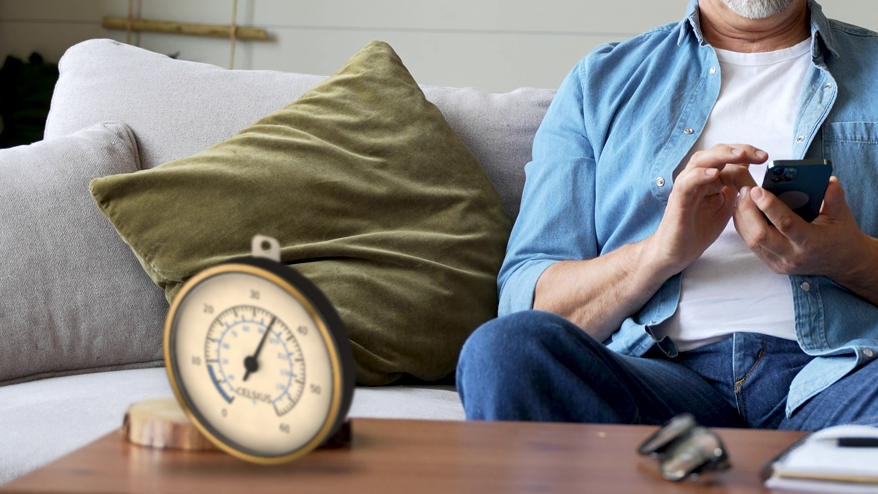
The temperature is 35 °C
